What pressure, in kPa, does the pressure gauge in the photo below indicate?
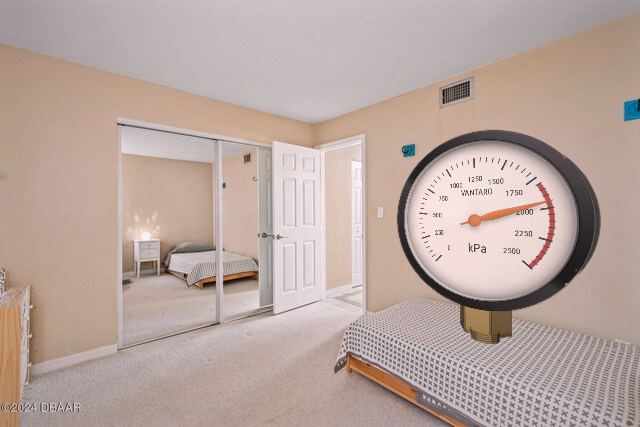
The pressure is 1950 kPa
